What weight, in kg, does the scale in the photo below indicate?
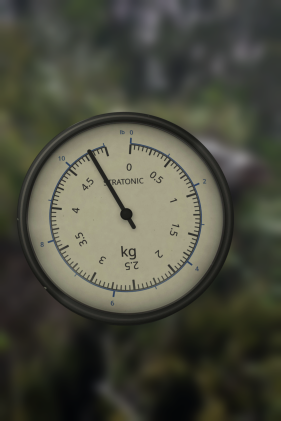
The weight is 4.8 kg
